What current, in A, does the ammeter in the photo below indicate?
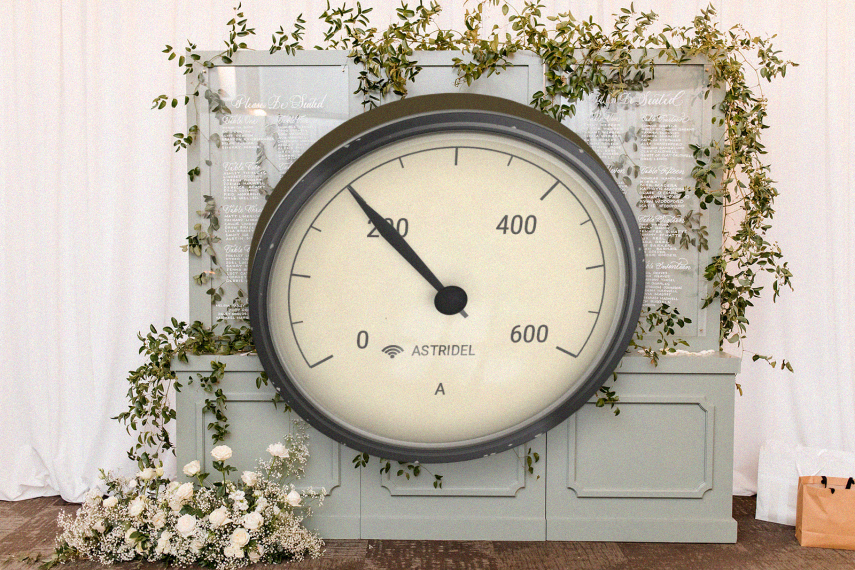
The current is 200 A
